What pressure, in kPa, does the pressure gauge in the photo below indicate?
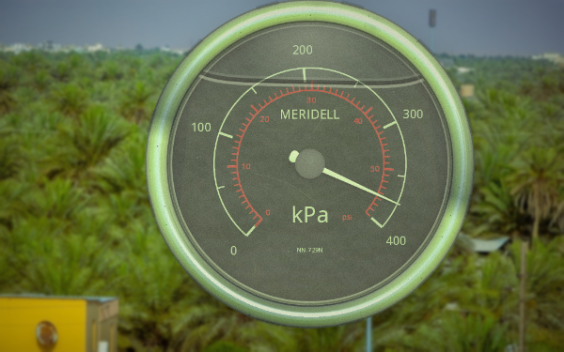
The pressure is 375 kPa
